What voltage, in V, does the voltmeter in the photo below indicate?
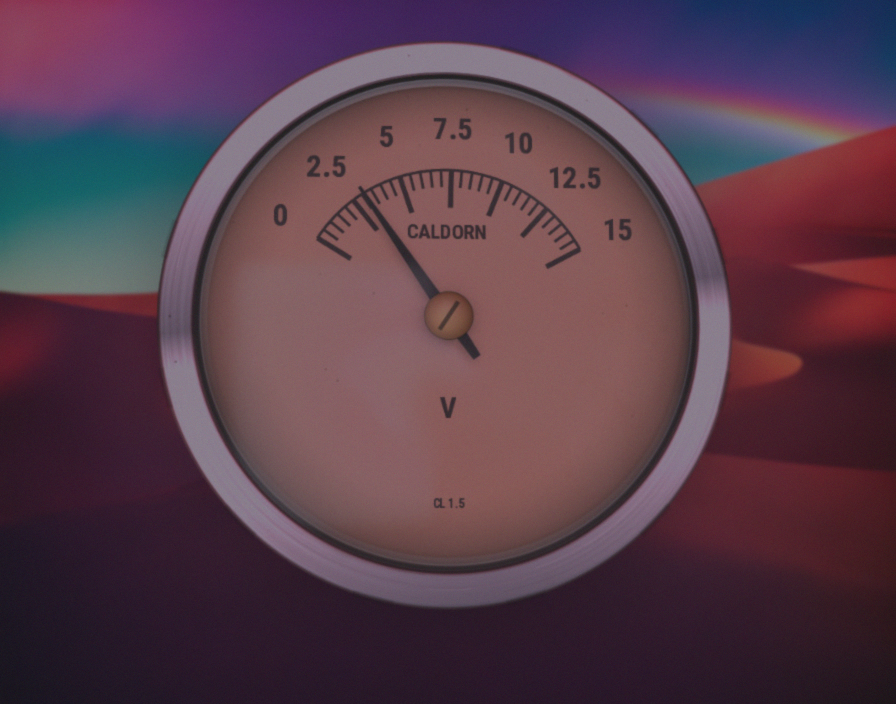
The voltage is 3 V
